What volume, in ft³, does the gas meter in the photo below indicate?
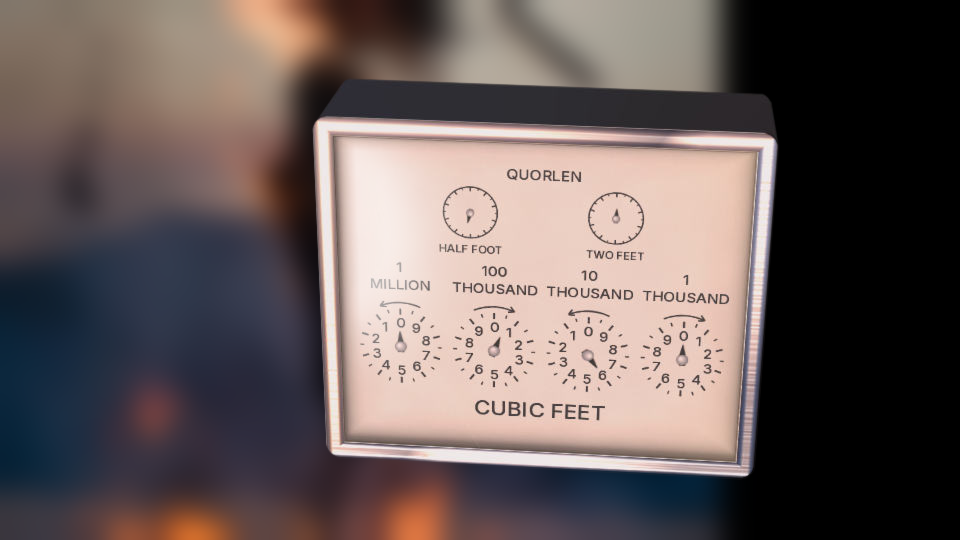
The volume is 6000 ft³
